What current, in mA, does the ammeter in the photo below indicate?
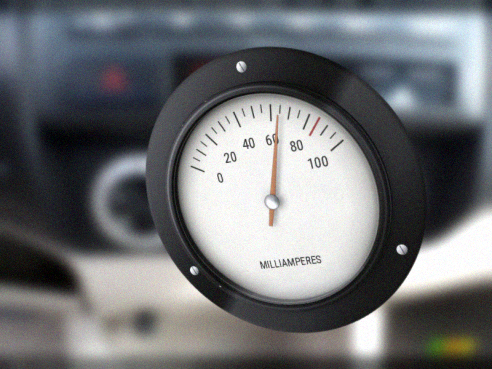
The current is 65 mA
